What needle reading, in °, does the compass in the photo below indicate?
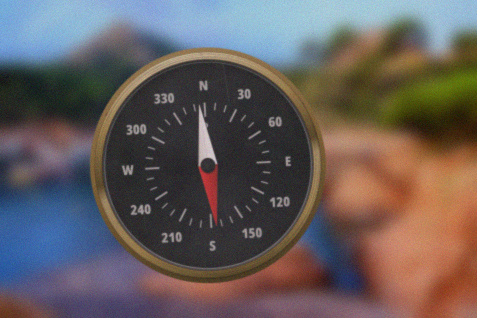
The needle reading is 175 °
